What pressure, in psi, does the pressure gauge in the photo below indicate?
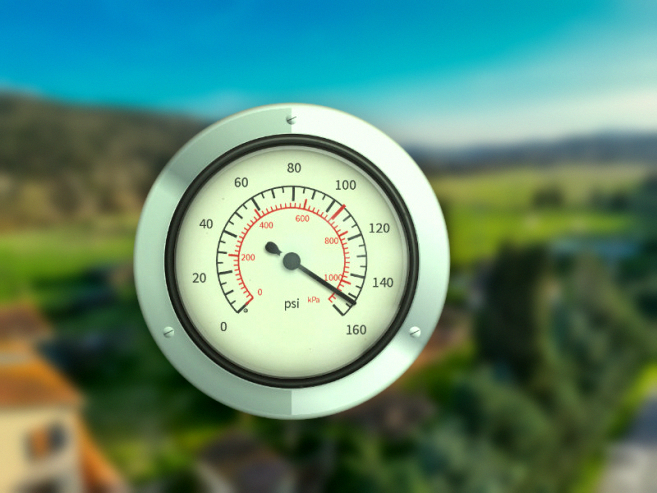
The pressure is 152.5 psi
